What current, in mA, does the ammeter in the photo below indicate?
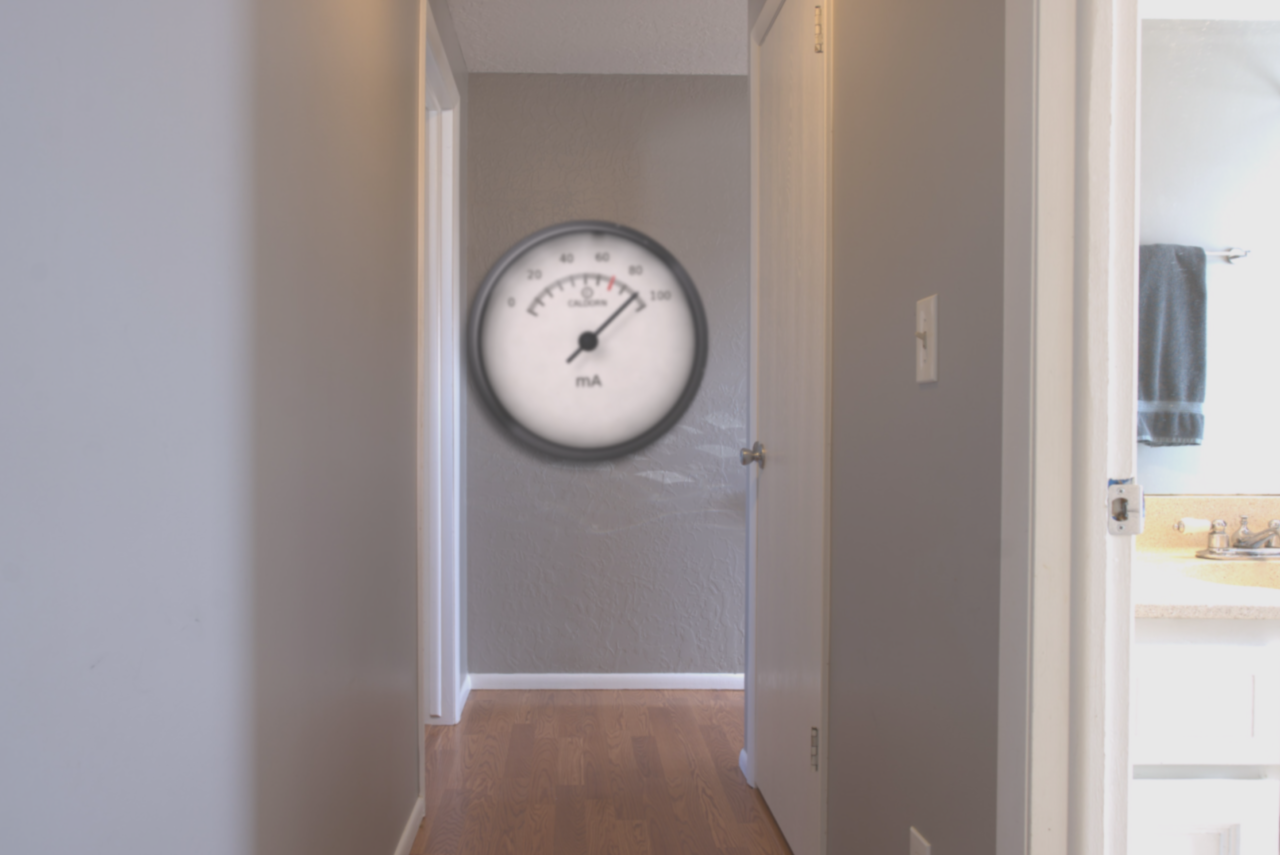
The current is 90 mA
